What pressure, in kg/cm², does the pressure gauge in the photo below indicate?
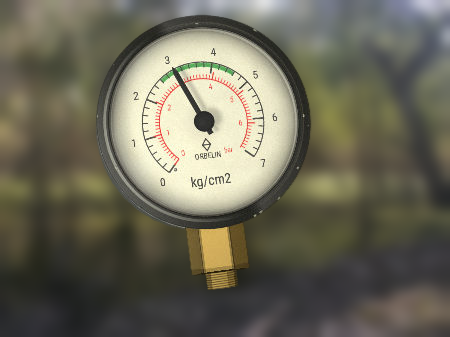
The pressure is 3 kg/cm²
